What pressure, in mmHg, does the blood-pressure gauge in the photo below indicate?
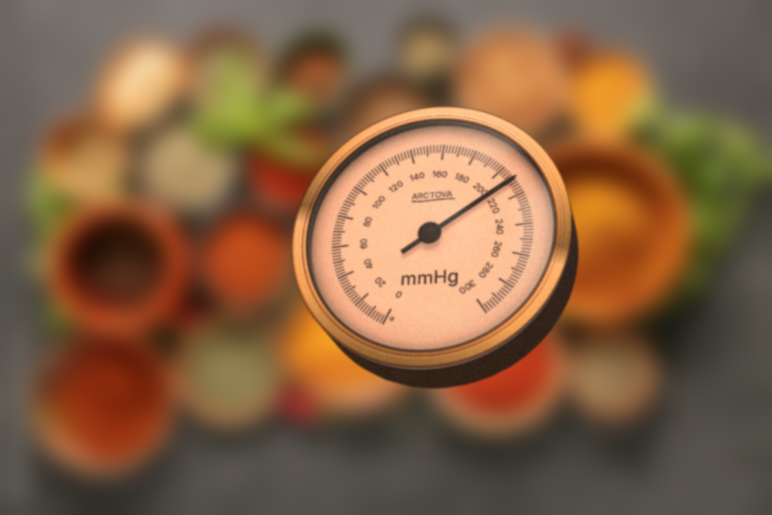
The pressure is 210 mmHg
